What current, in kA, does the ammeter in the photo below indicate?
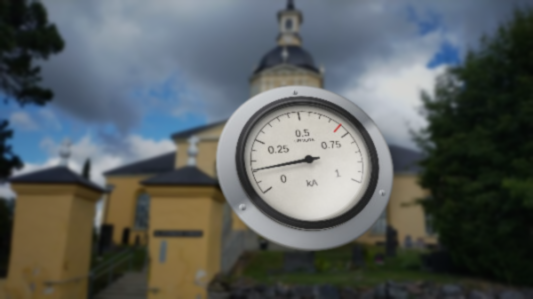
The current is 0.1 kA
